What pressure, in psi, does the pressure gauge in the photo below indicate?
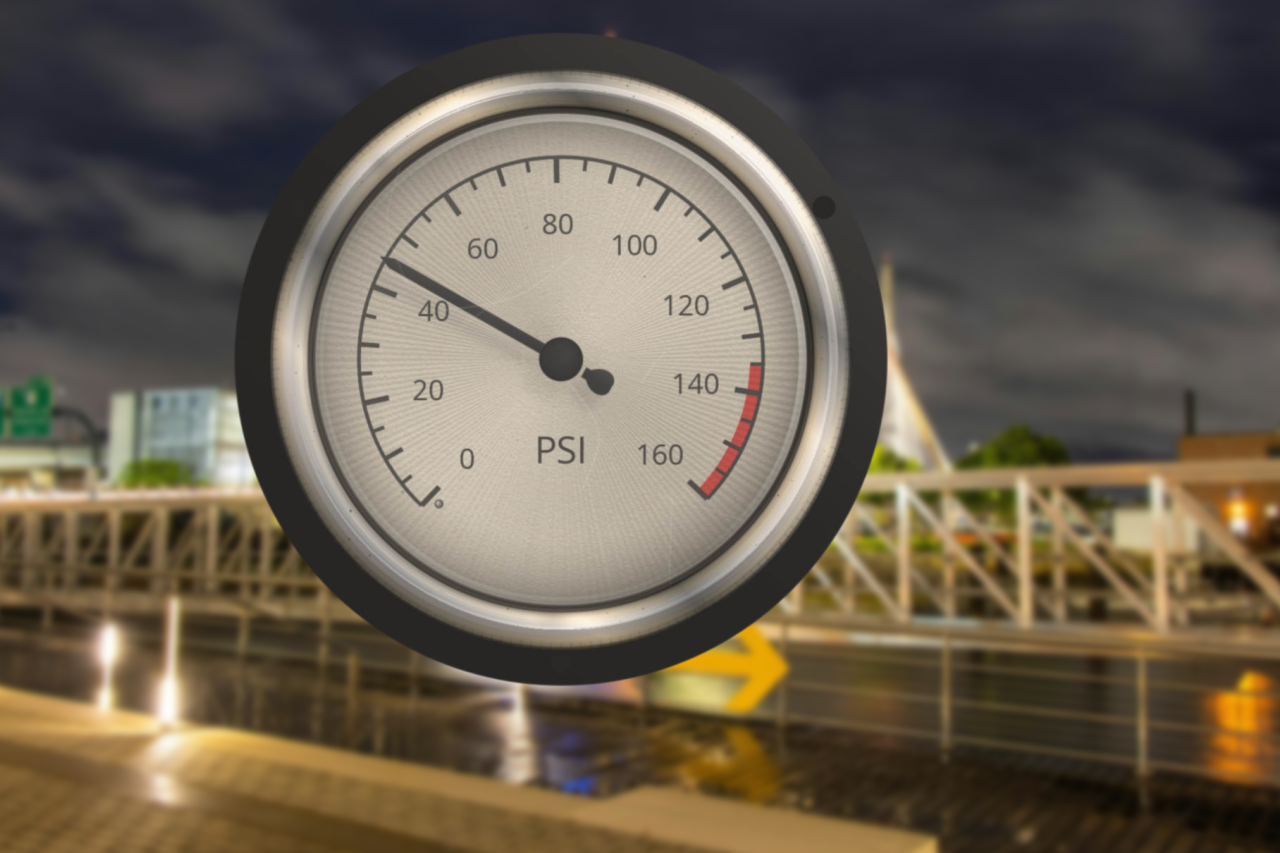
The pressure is 45 psi
